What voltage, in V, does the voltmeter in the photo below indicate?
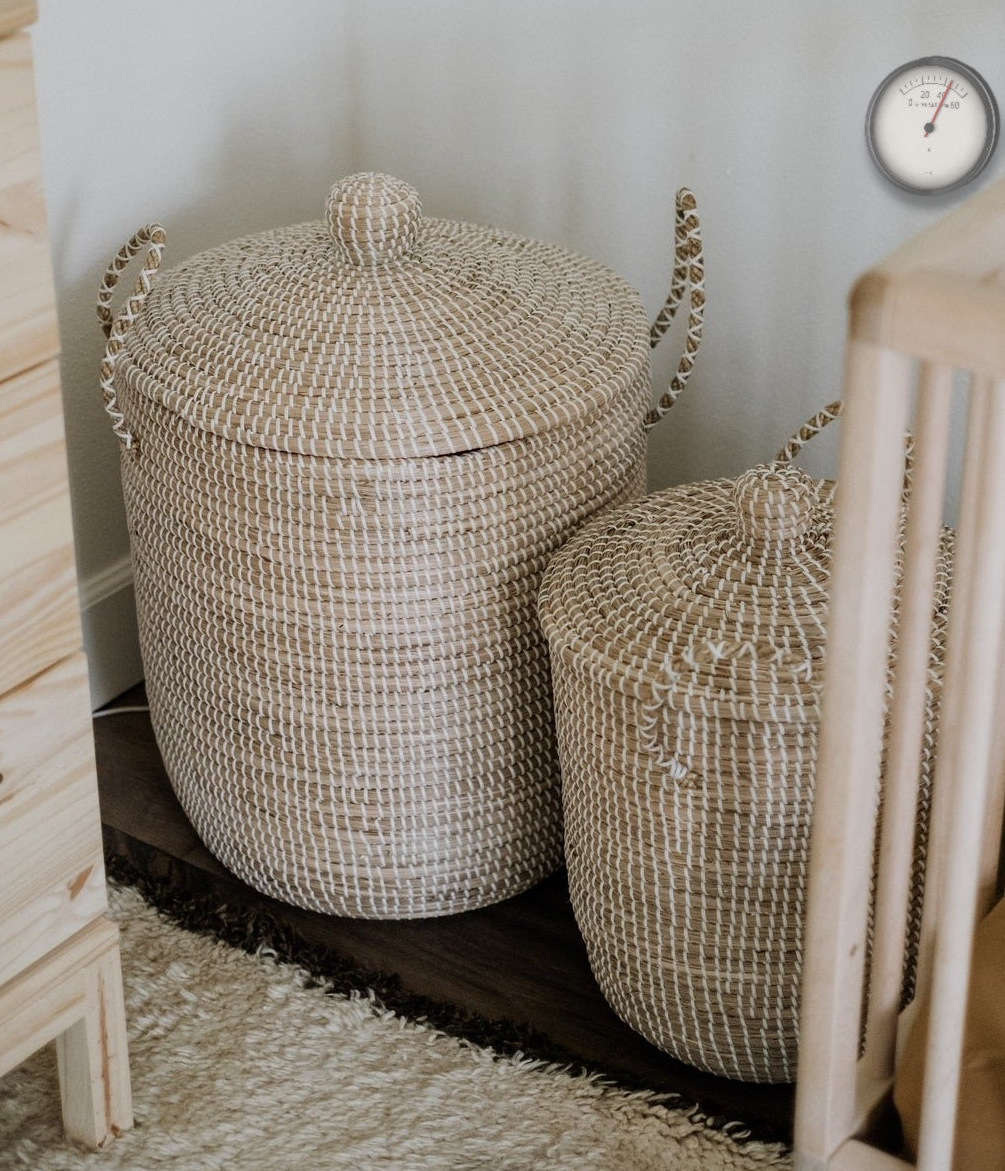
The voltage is 45 V
